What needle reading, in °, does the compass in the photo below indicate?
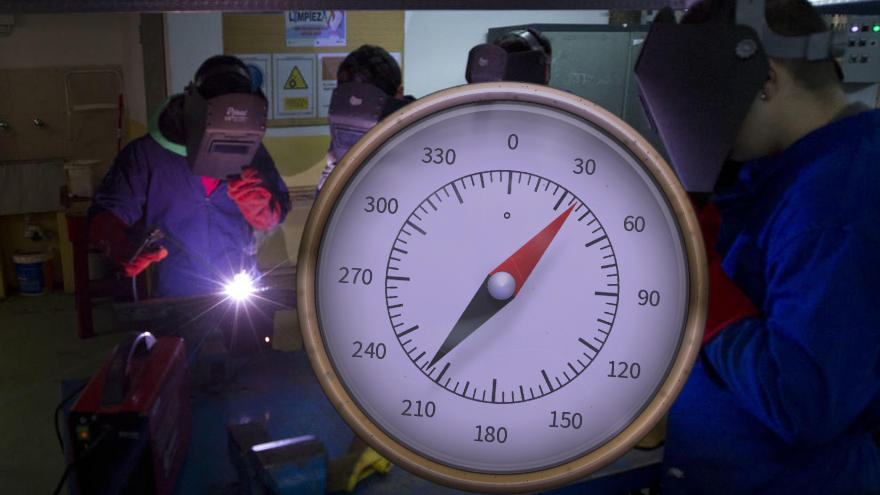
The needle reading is 37.5 °
